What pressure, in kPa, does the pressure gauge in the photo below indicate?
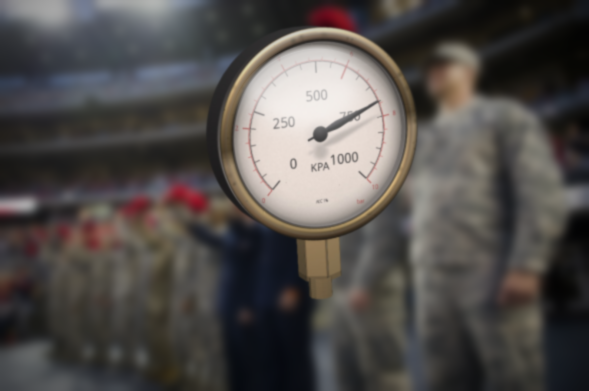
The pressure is 750 kPa
